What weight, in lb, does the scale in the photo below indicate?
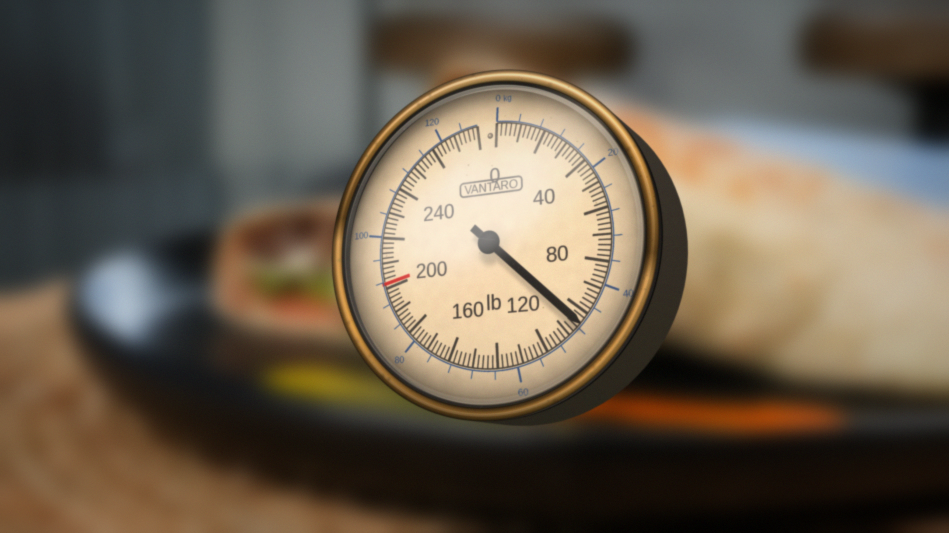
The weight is 104 lb
